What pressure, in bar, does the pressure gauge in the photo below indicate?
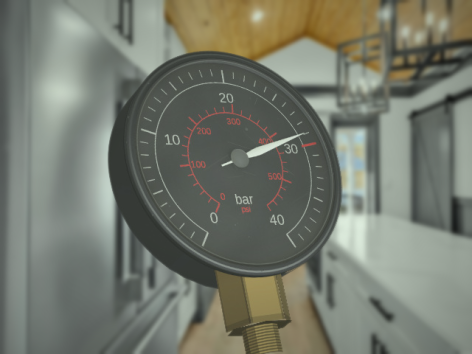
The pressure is 29 bar
